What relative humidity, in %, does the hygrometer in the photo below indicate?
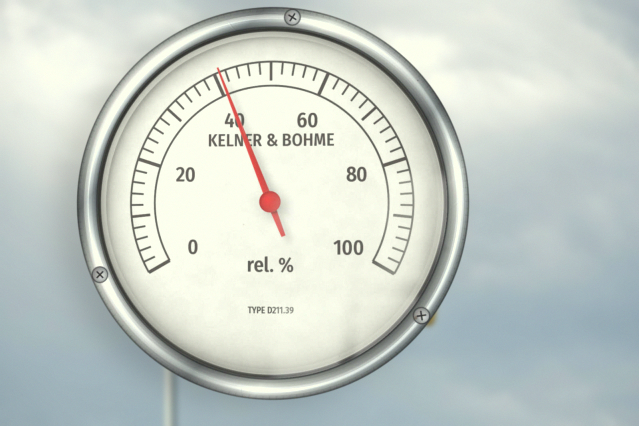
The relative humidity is 41 %
